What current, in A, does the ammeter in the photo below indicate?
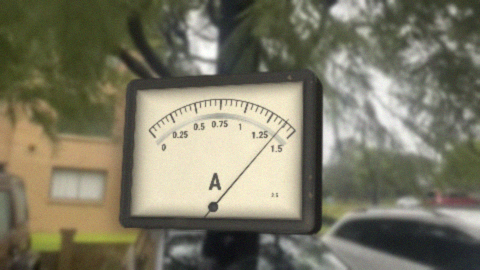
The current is 1.4 A
